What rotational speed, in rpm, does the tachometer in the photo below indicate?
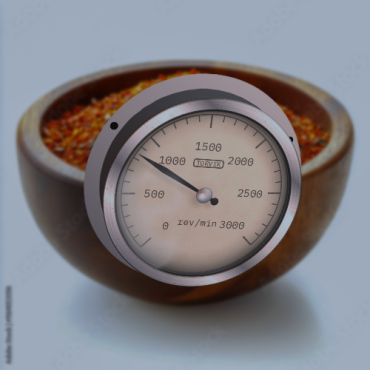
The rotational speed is 850 rpm
